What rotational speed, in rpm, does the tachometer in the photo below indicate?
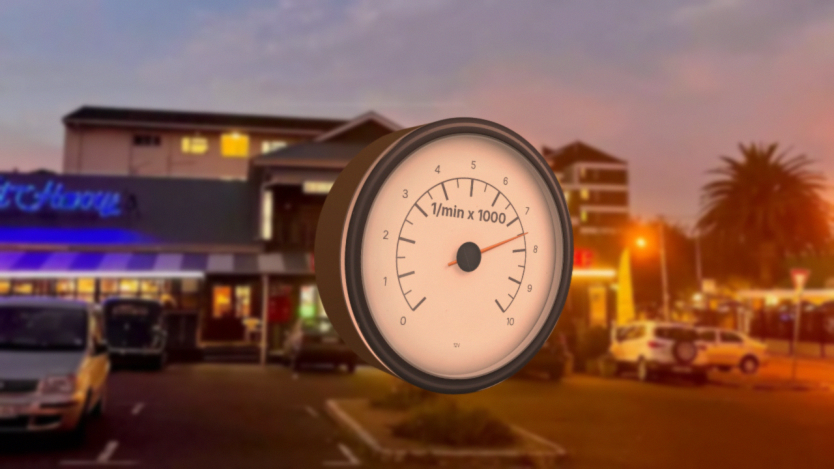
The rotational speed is 7500 rpm
